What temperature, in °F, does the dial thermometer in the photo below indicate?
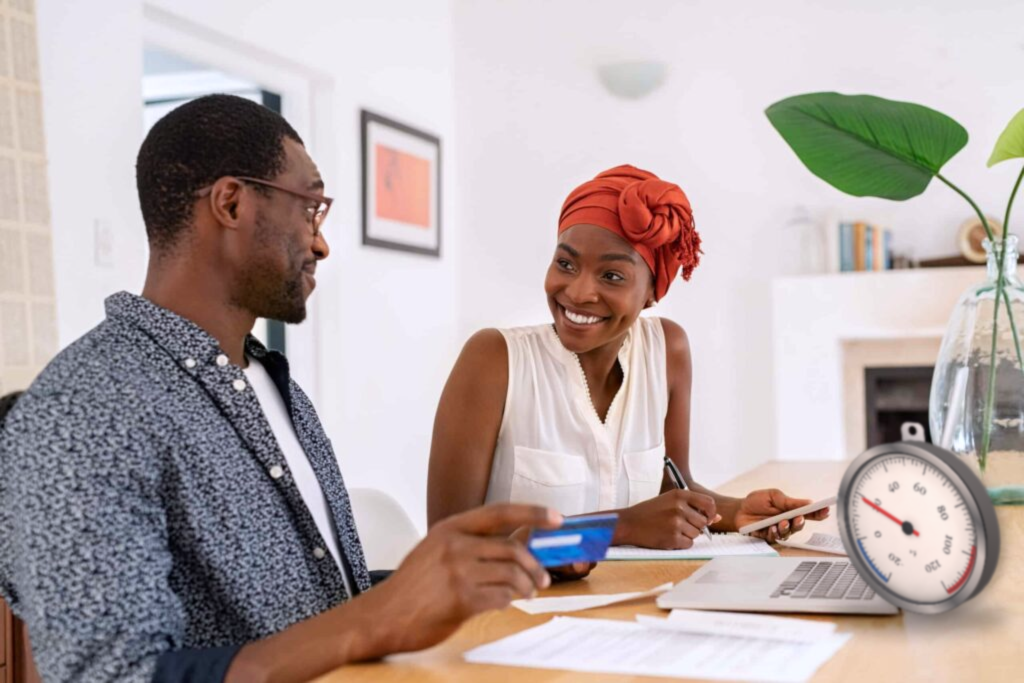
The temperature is 20 °F
